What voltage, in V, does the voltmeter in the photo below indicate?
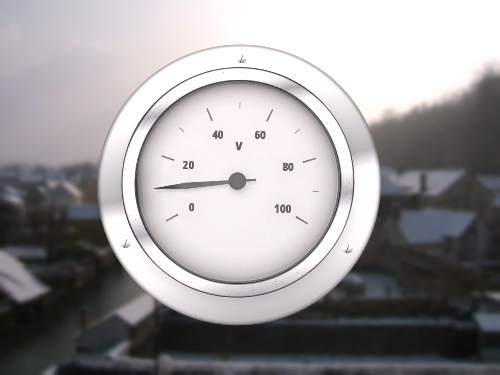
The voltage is 10 V
